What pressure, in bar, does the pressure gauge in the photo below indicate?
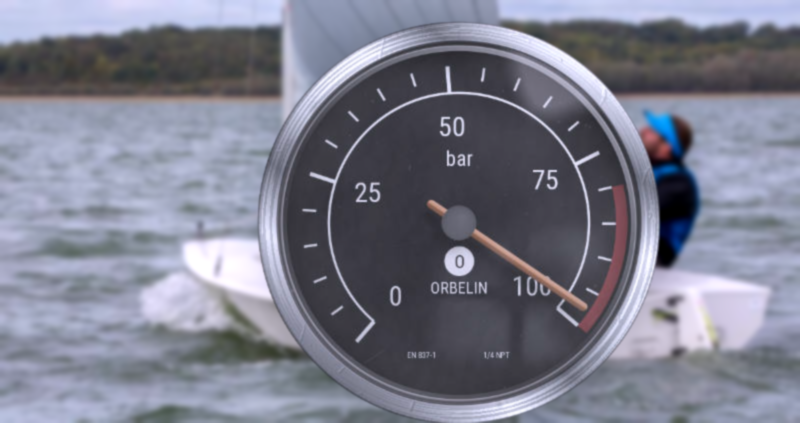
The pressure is 97.5 bar
